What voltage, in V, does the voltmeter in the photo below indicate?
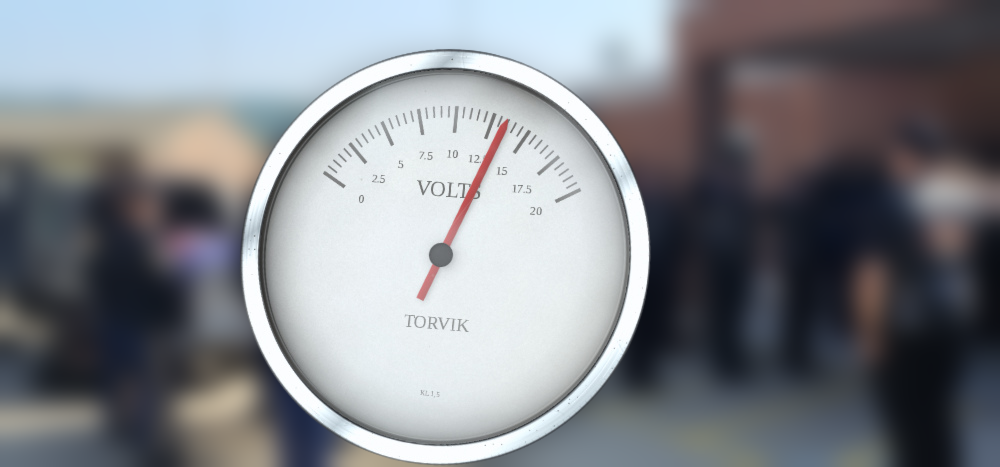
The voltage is 13.5 V
